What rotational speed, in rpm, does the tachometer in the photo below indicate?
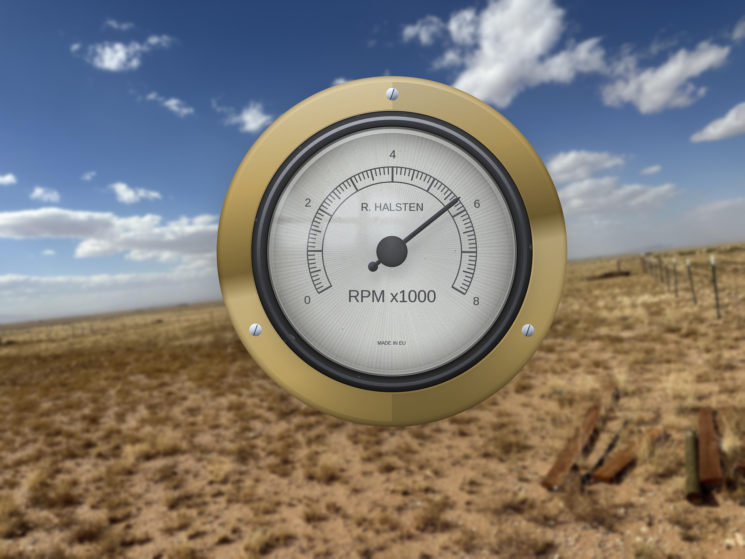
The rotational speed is 5700 rpm
